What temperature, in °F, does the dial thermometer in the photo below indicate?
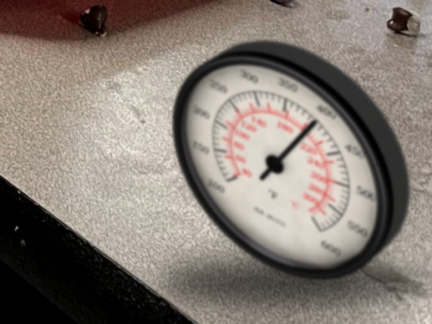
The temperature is 400 °F
